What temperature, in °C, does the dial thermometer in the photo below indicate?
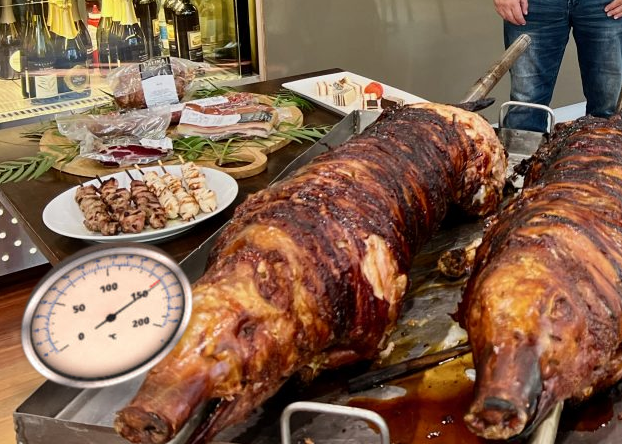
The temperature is 150 °C
